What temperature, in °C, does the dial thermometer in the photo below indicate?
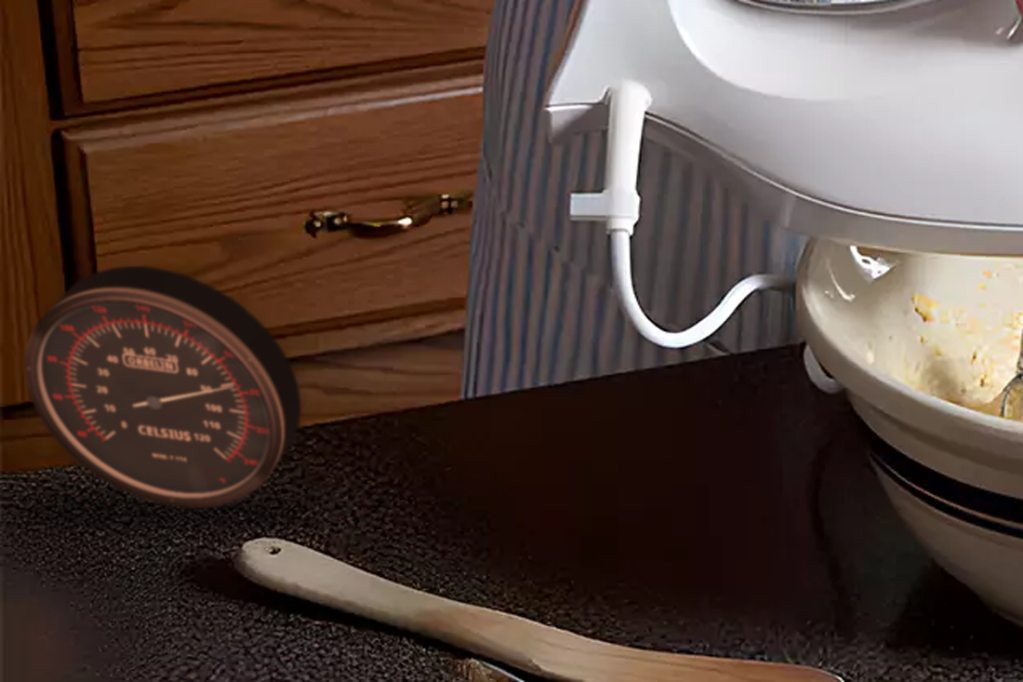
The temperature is 90 °C
